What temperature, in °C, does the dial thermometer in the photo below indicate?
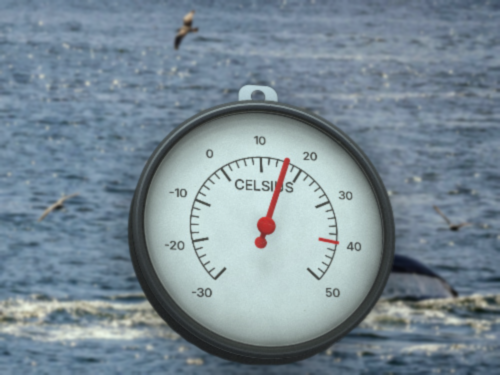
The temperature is 16 °C
